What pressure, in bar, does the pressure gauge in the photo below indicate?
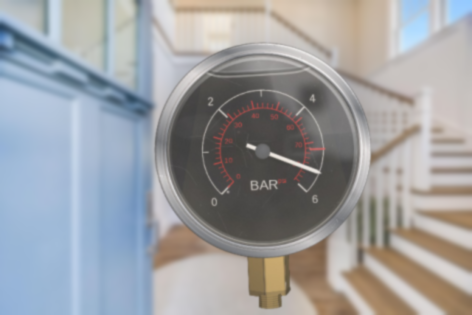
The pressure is 5.5 bar
